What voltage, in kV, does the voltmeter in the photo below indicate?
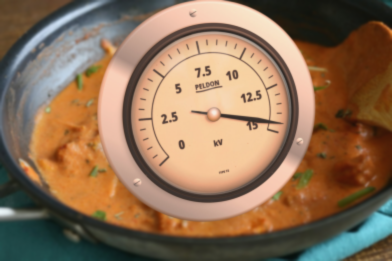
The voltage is 14.5 kV
